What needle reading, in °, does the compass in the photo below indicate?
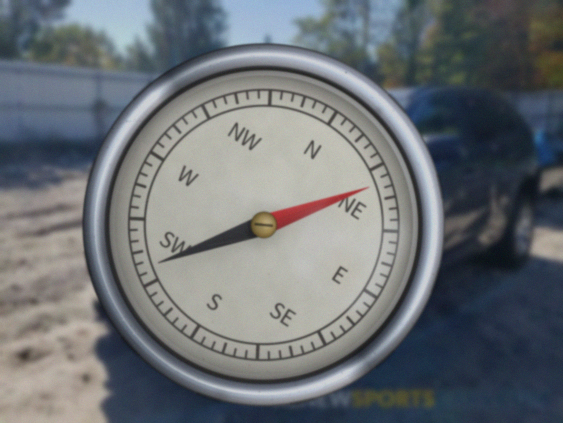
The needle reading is 37.5 °
